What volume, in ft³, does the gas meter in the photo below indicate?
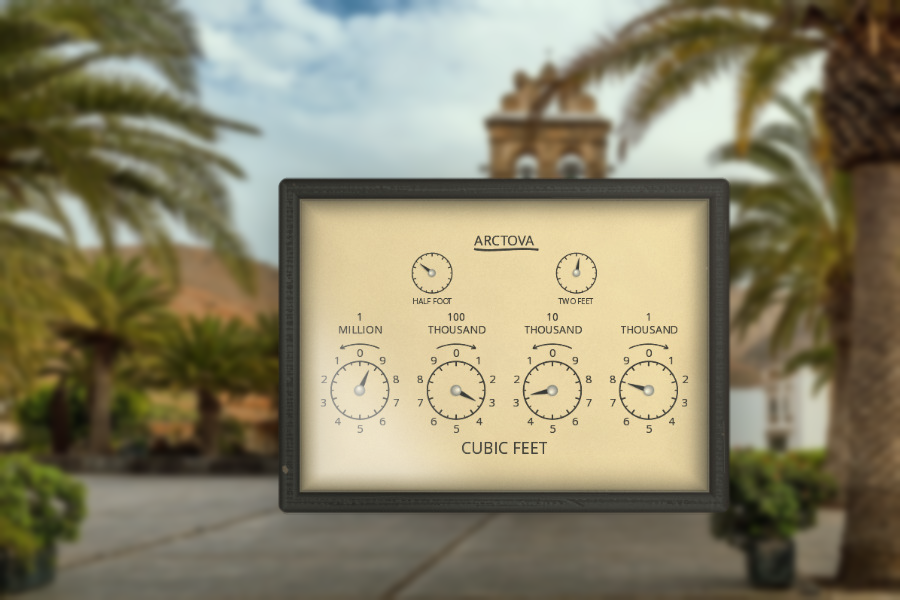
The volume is 932800 ft³
